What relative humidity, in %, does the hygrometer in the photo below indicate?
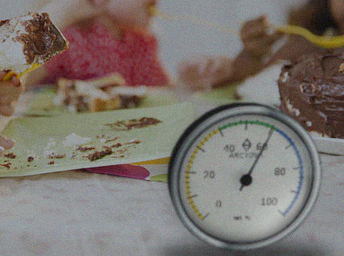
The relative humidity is 60 %
